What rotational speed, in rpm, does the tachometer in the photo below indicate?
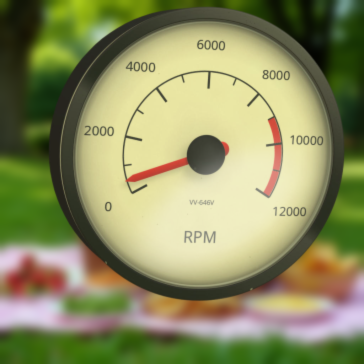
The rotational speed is 500 rpm
